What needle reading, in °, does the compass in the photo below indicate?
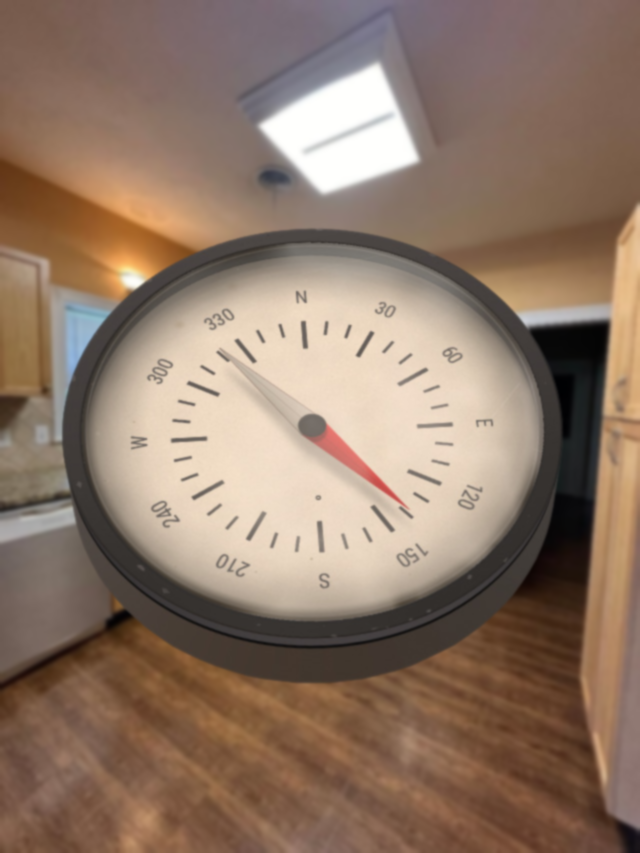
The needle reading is 140 °
